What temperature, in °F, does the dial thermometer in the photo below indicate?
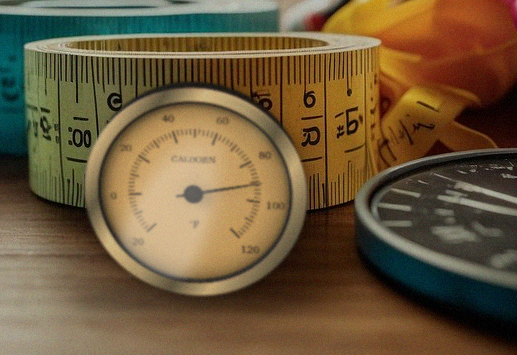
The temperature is 90 °F
